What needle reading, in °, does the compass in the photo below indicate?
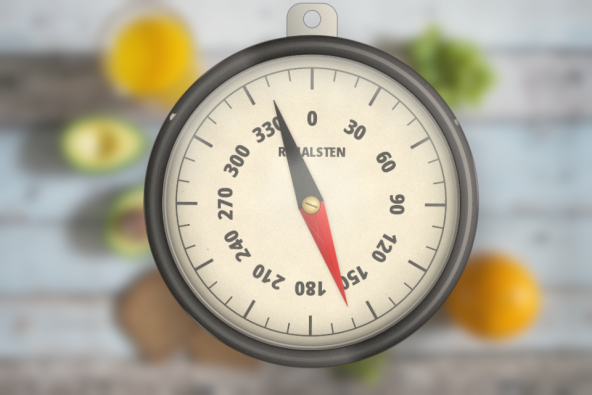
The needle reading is 160 °
